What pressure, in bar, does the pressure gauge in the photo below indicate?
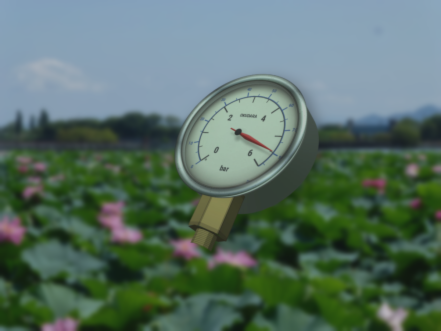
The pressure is 5.5 bar
